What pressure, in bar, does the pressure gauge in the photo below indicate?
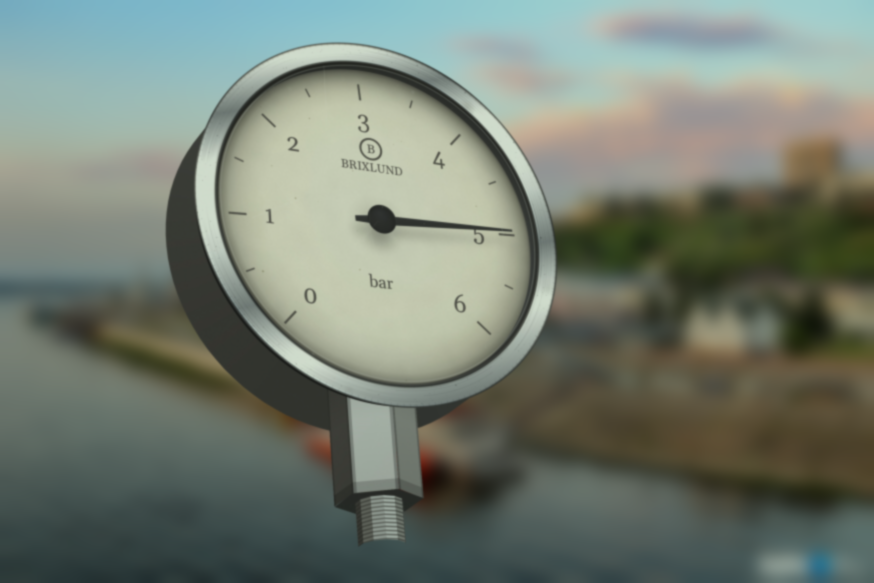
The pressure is 5 bar
